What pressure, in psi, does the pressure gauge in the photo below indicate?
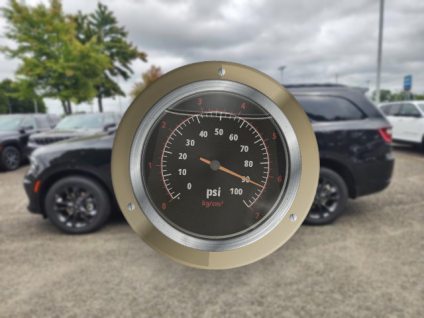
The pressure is 90 psi
